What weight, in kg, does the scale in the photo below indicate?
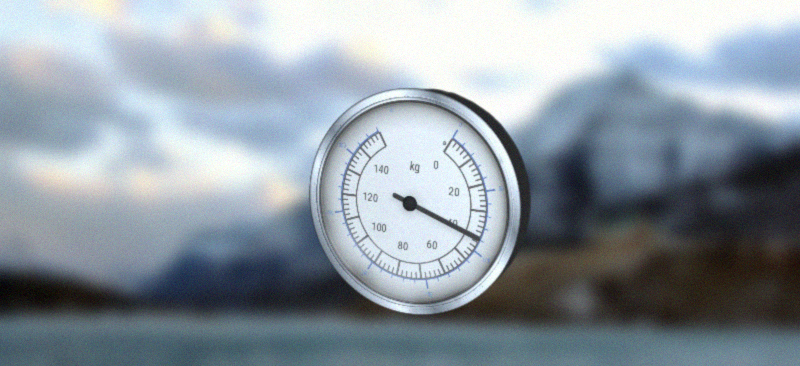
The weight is 40 kg
